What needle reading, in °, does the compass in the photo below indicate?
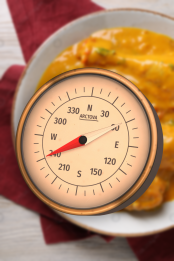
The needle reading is 240 °
